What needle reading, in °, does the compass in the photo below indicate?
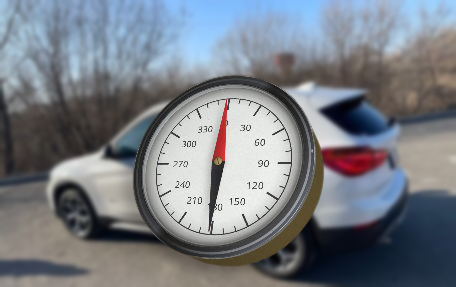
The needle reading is 0 °
